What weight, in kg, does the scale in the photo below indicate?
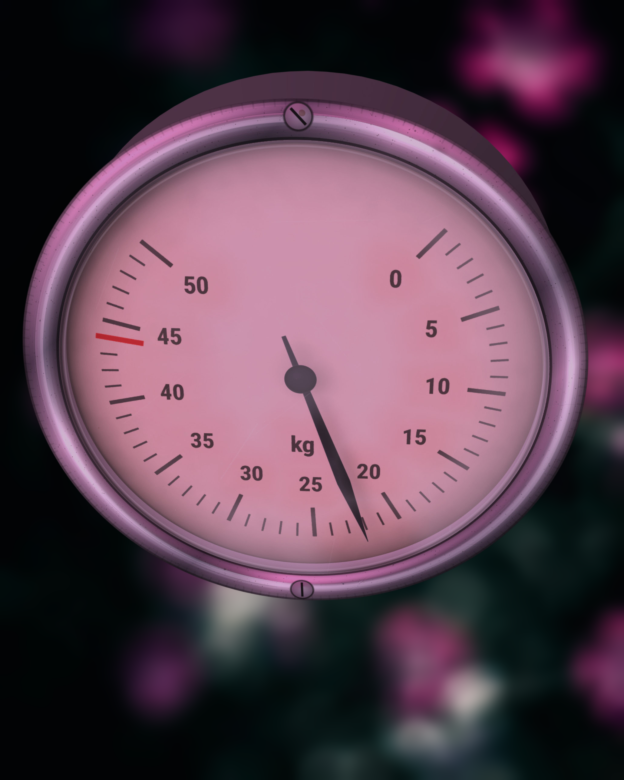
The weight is 22 kg
